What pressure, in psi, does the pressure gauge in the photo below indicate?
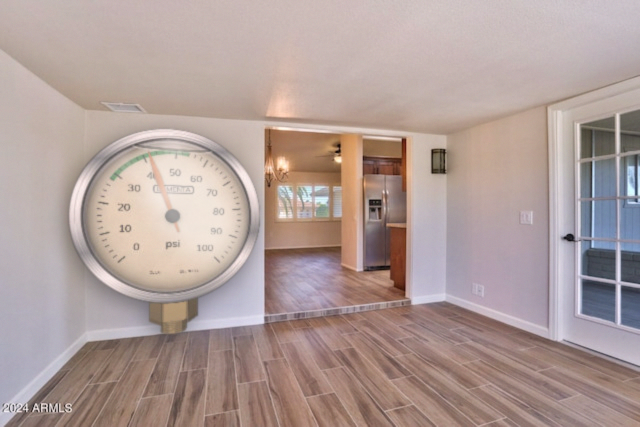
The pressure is 42 psi
